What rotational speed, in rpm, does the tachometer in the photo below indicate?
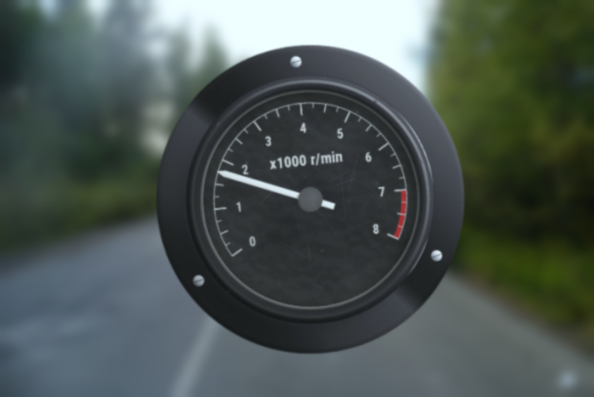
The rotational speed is 1750 rpm
